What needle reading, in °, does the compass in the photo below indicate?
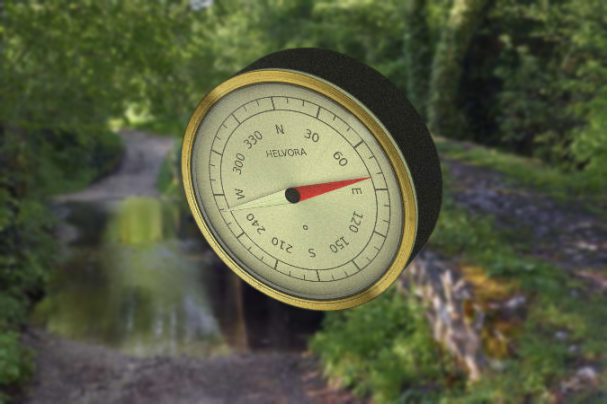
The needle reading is 80 °
